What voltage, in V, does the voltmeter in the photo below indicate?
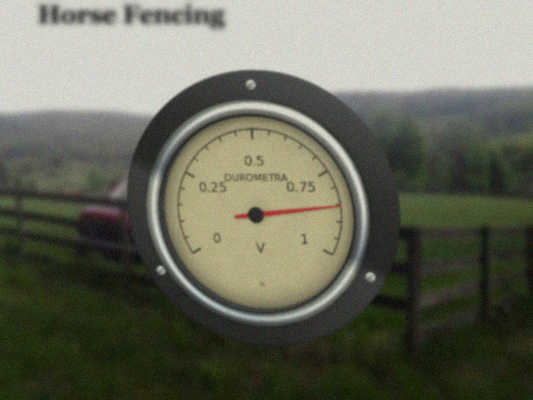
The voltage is 0.85 V
